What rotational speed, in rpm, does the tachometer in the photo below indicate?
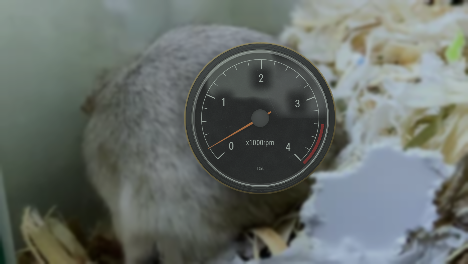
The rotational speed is 200 rpm
